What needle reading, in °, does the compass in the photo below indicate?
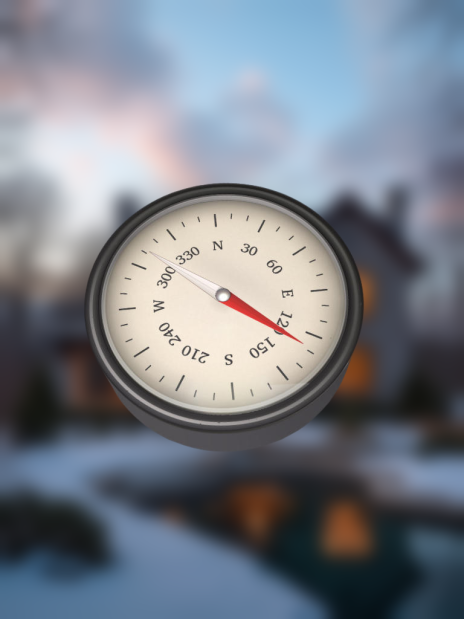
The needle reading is 130 °
